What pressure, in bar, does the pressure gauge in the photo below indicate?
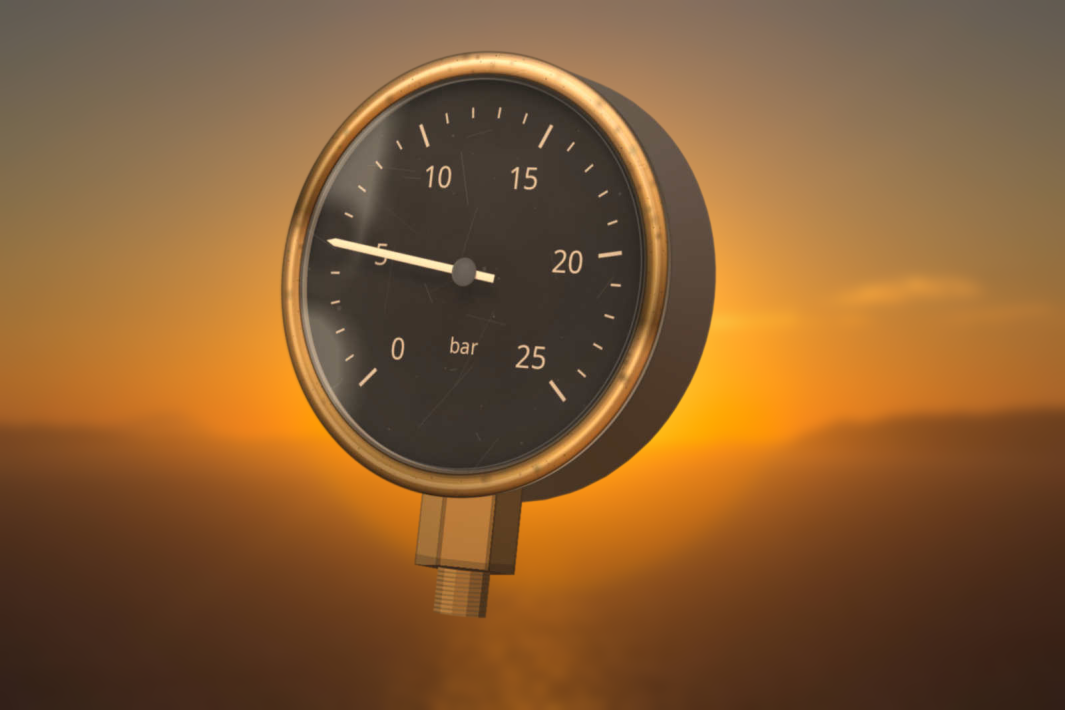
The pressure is 5 bar
